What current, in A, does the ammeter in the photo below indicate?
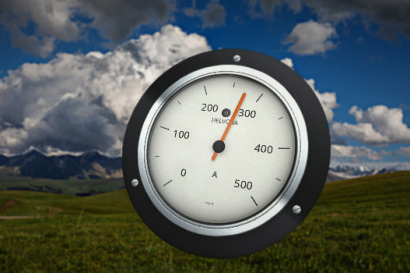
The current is 275 A
